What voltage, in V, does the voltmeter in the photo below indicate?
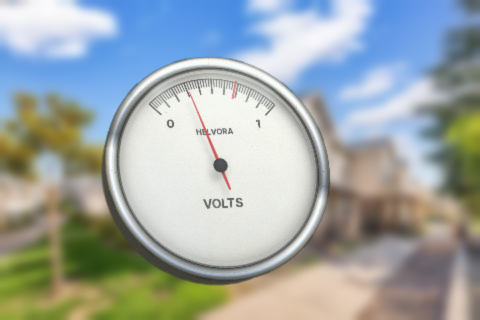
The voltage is 0.3 V
